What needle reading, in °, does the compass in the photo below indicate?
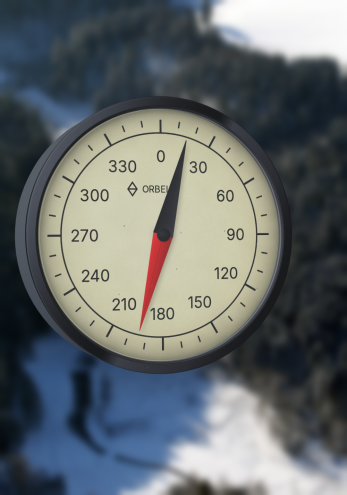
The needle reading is 195 °
